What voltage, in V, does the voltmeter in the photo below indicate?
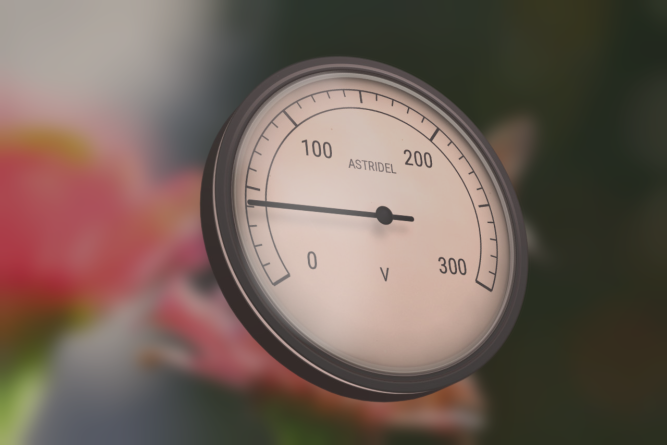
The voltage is 40 V
